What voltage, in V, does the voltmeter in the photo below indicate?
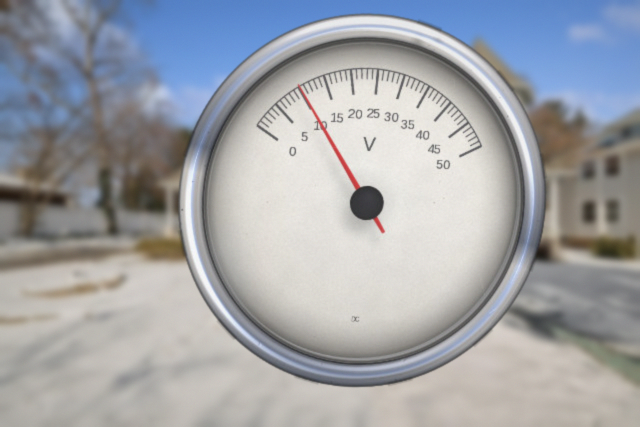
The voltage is 10 V
